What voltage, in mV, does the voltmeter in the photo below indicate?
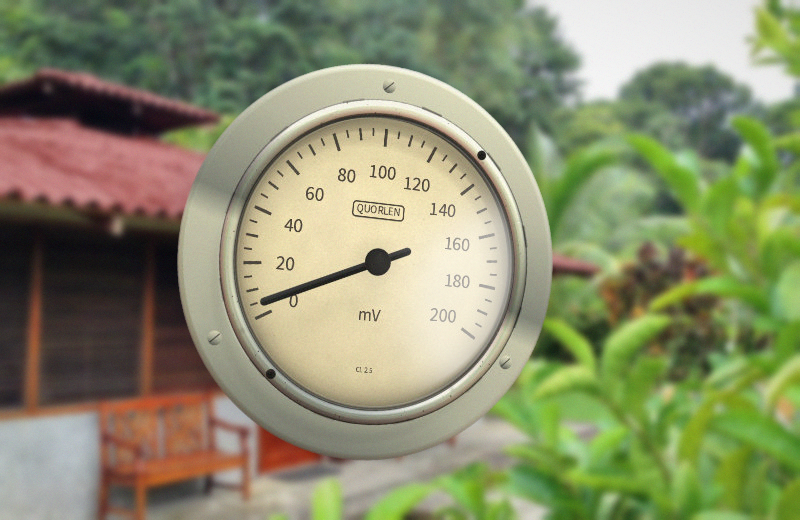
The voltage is 5 mV
